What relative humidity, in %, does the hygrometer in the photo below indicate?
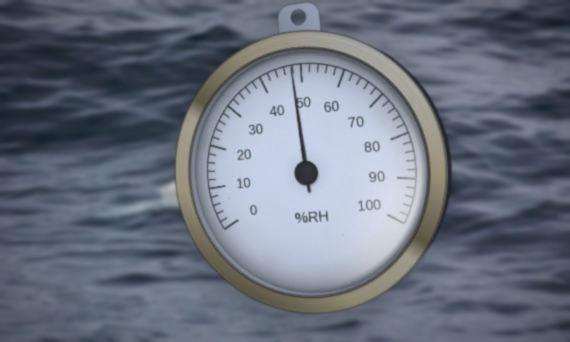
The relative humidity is 48 %
